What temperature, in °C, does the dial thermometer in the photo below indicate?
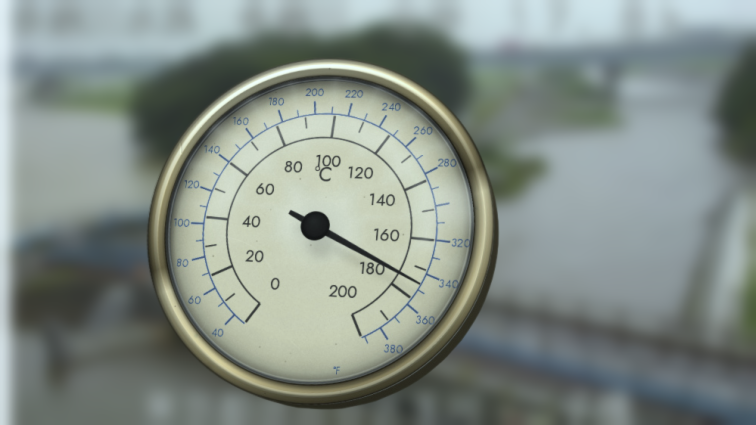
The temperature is 175 °C
